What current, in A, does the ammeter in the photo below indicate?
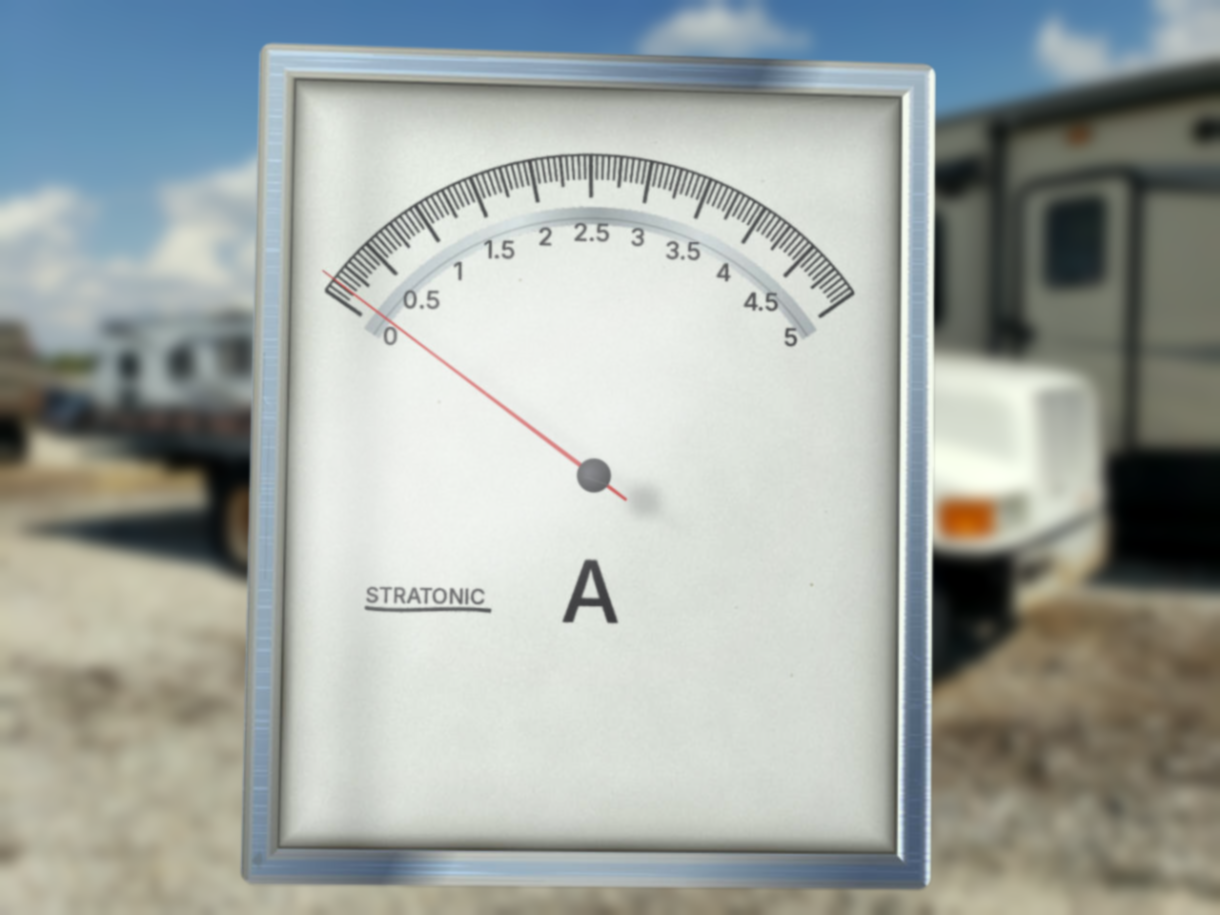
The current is 0.1 A
